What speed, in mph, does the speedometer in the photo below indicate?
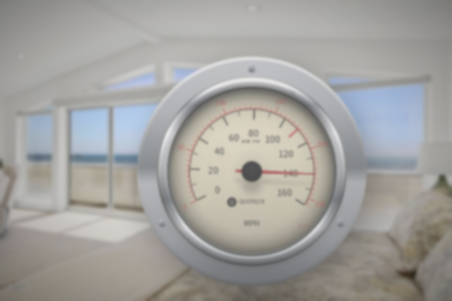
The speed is 140 mph
